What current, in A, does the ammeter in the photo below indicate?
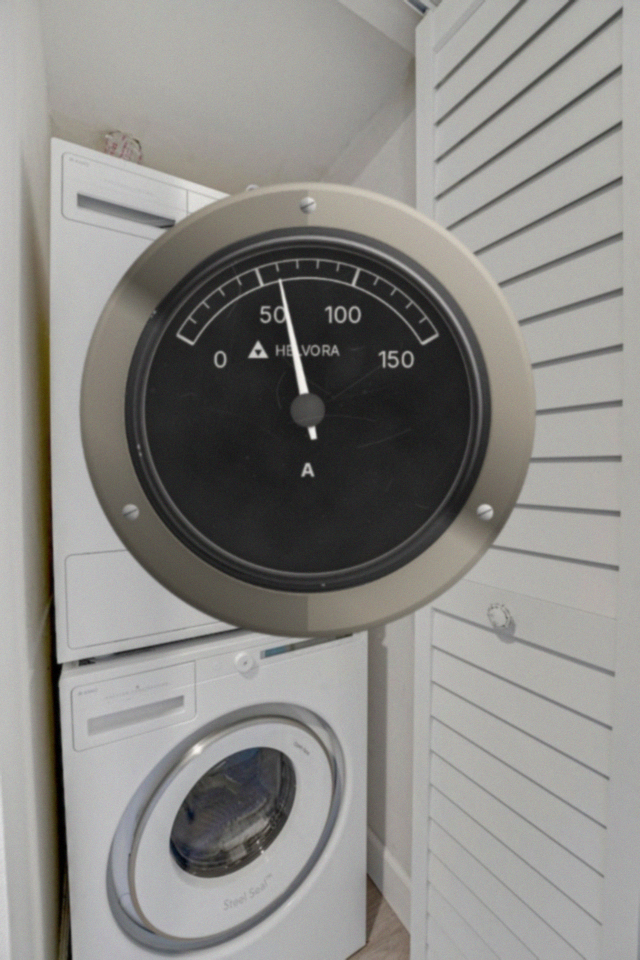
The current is 60 A
